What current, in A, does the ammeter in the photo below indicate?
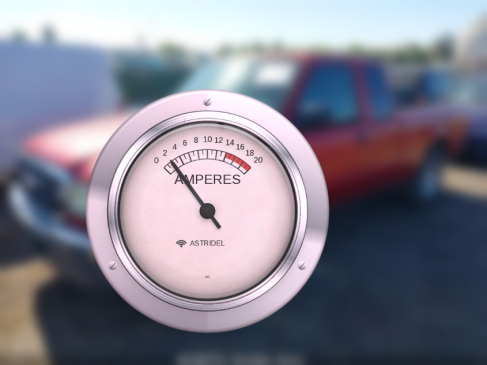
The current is 2 A
